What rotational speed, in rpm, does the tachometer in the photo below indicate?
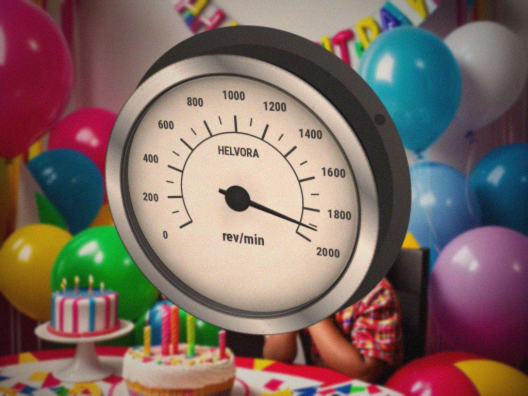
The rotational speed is 1900 rpm
